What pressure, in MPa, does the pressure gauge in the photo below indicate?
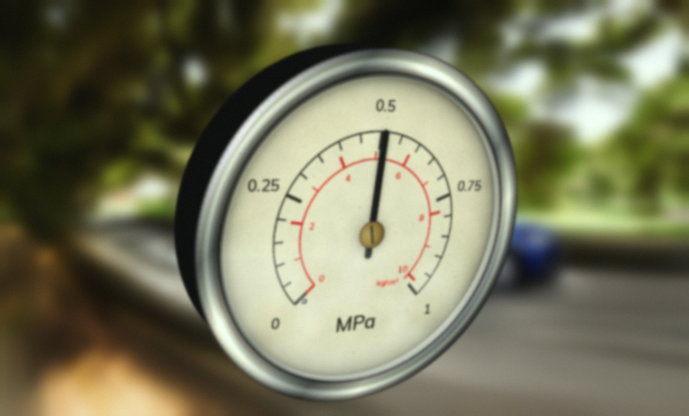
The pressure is 0.5 MPa
